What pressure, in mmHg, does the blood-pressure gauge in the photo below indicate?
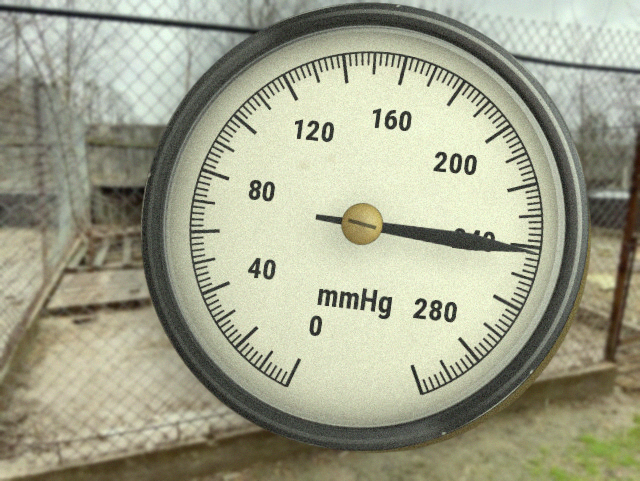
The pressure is 242 mmHg
